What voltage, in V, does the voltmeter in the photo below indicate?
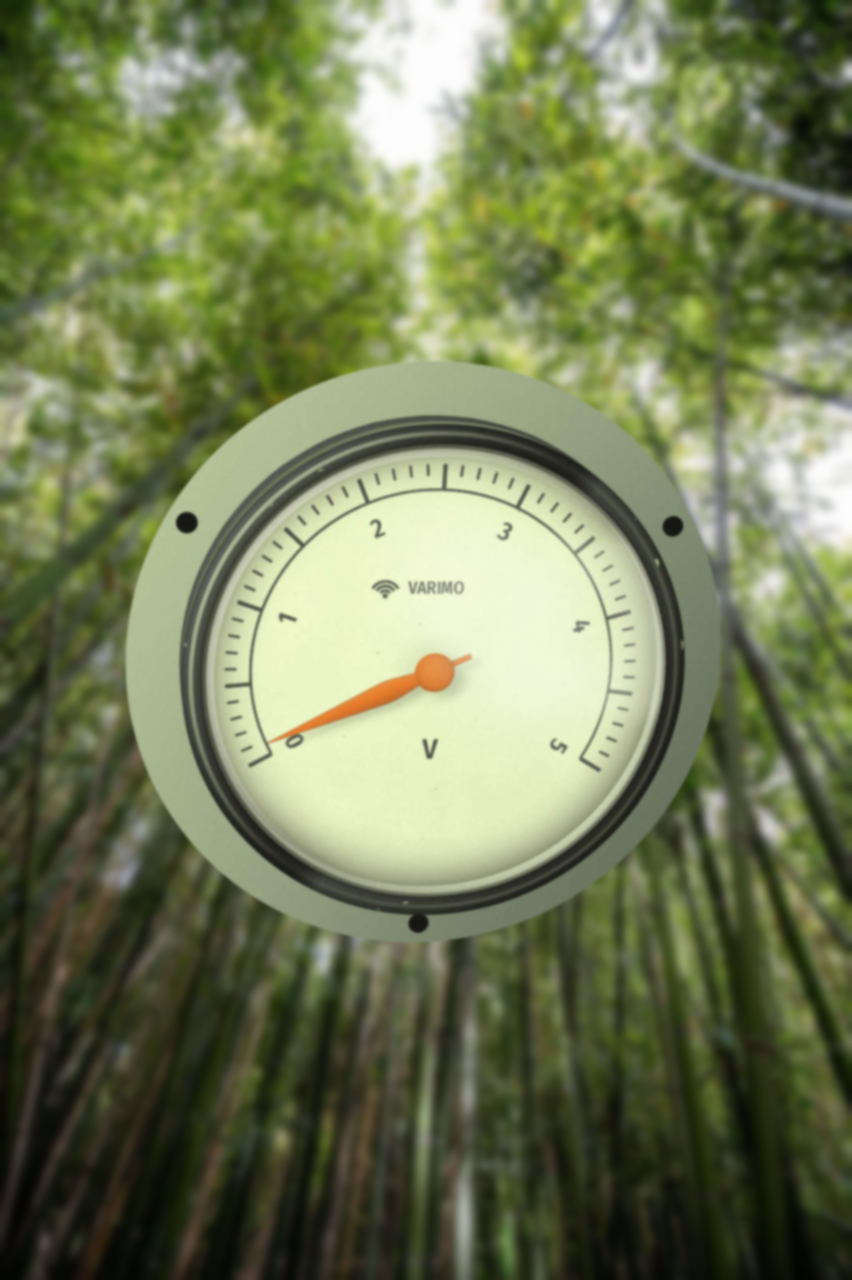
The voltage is 0.1 V
